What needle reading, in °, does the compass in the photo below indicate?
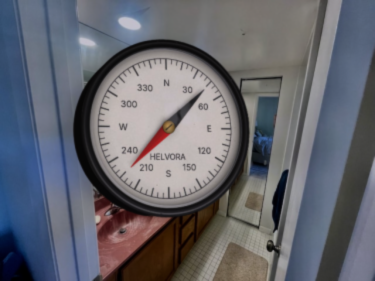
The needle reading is 225 °
